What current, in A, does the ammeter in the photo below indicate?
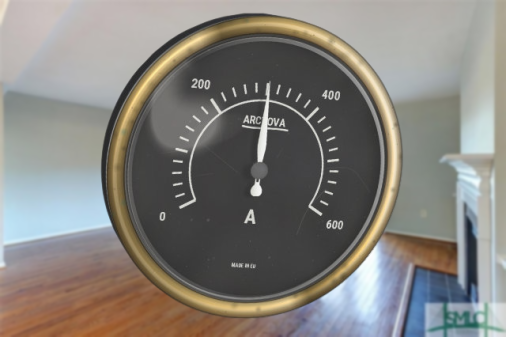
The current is 300 A
